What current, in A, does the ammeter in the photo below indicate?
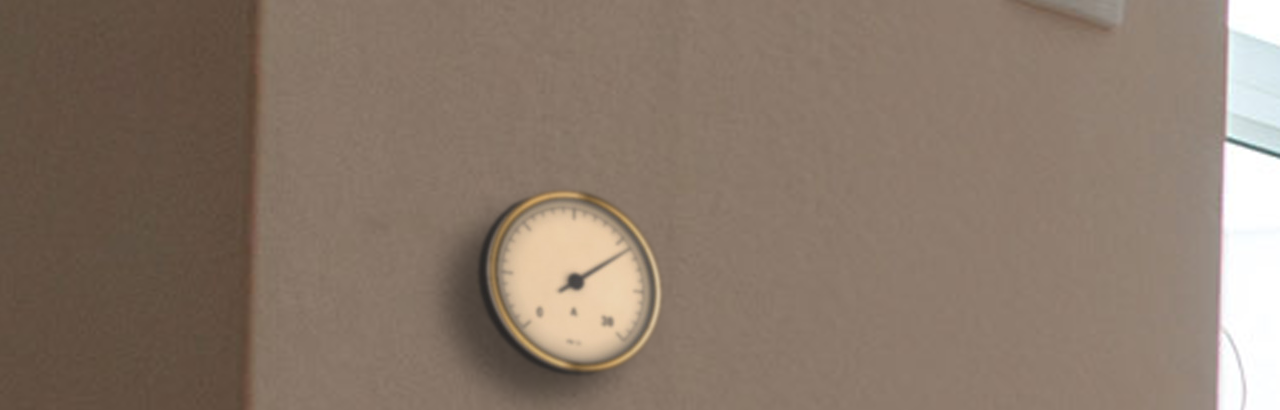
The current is 21 A
